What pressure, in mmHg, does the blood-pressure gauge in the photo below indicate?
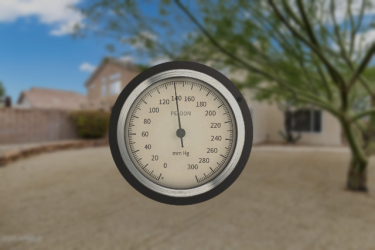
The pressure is 140 mmHg
